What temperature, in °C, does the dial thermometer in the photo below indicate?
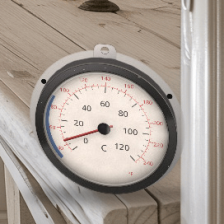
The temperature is 8 °C
